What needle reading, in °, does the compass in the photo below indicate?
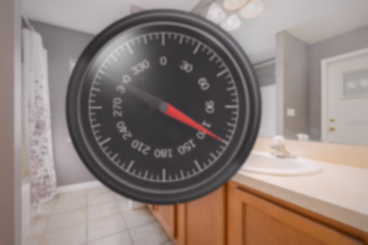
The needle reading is 120 °
